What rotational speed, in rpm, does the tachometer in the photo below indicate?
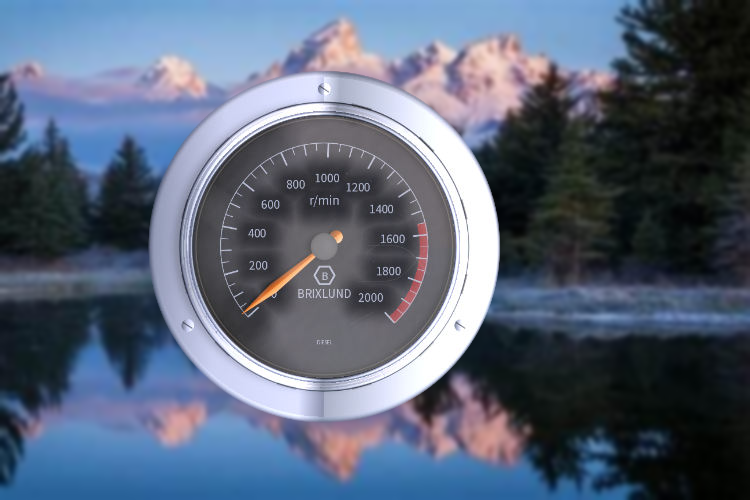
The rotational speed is 25 rpm
